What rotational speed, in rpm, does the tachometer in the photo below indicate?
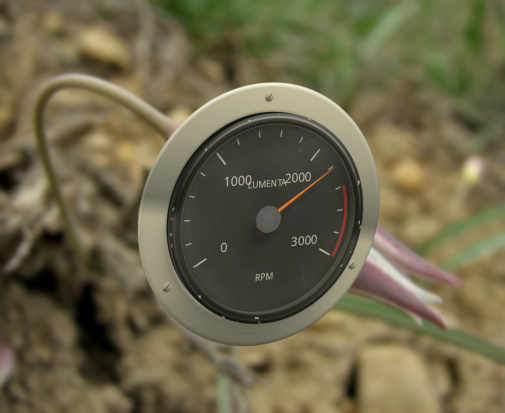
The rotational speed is 2200 rpm
